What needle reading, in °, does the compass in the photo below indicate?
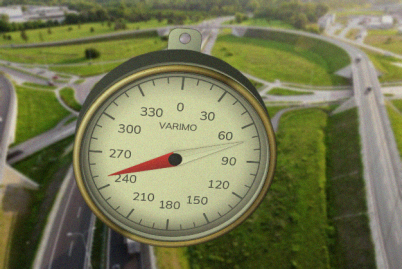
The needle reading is 250 °
